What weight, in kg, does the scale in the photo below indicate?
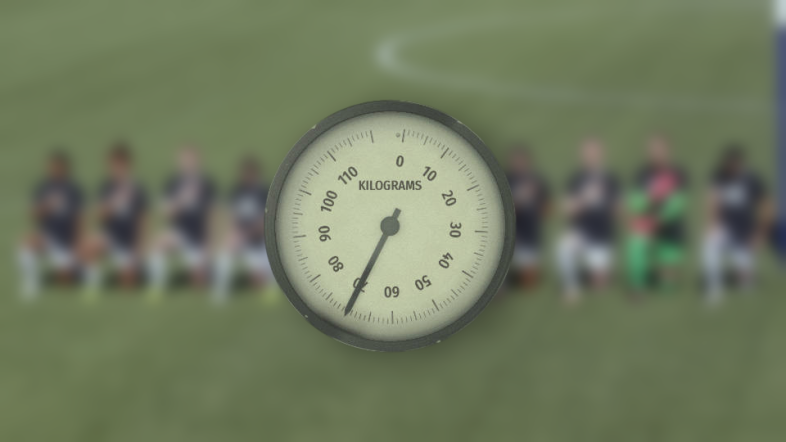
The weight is 70 kg
